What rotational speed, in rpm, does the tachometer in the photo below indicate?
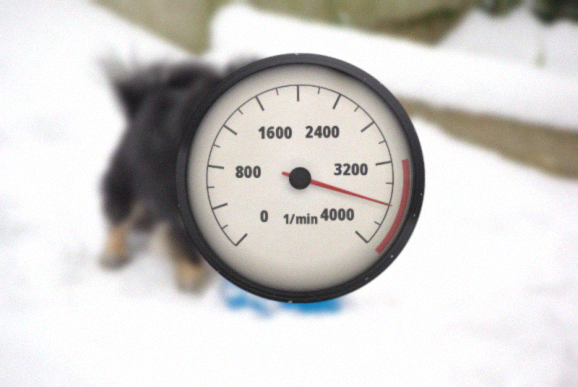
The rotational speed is 3600 rpm
